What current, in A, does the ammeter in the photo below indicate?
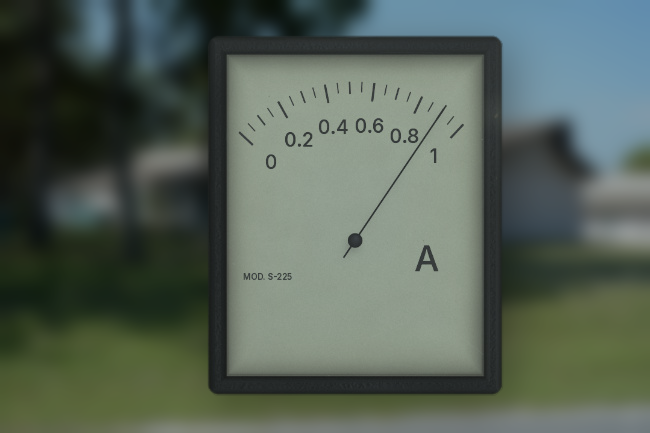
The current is 0.9 A
